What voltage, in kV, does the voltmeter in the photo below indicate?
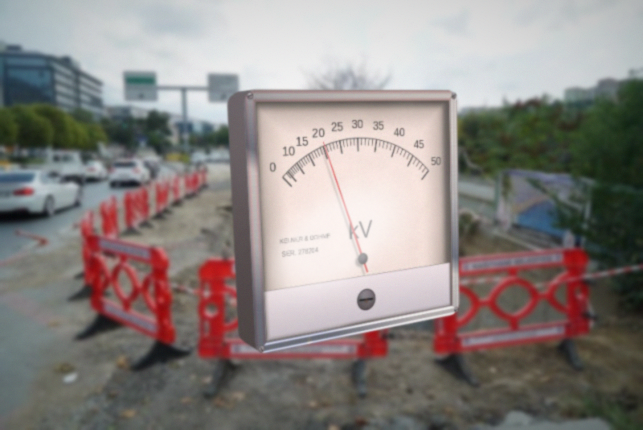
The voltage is 20 kV
